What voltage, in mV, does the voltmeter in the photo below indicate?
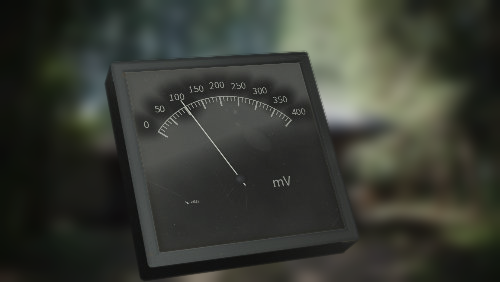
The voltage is 100 mV
